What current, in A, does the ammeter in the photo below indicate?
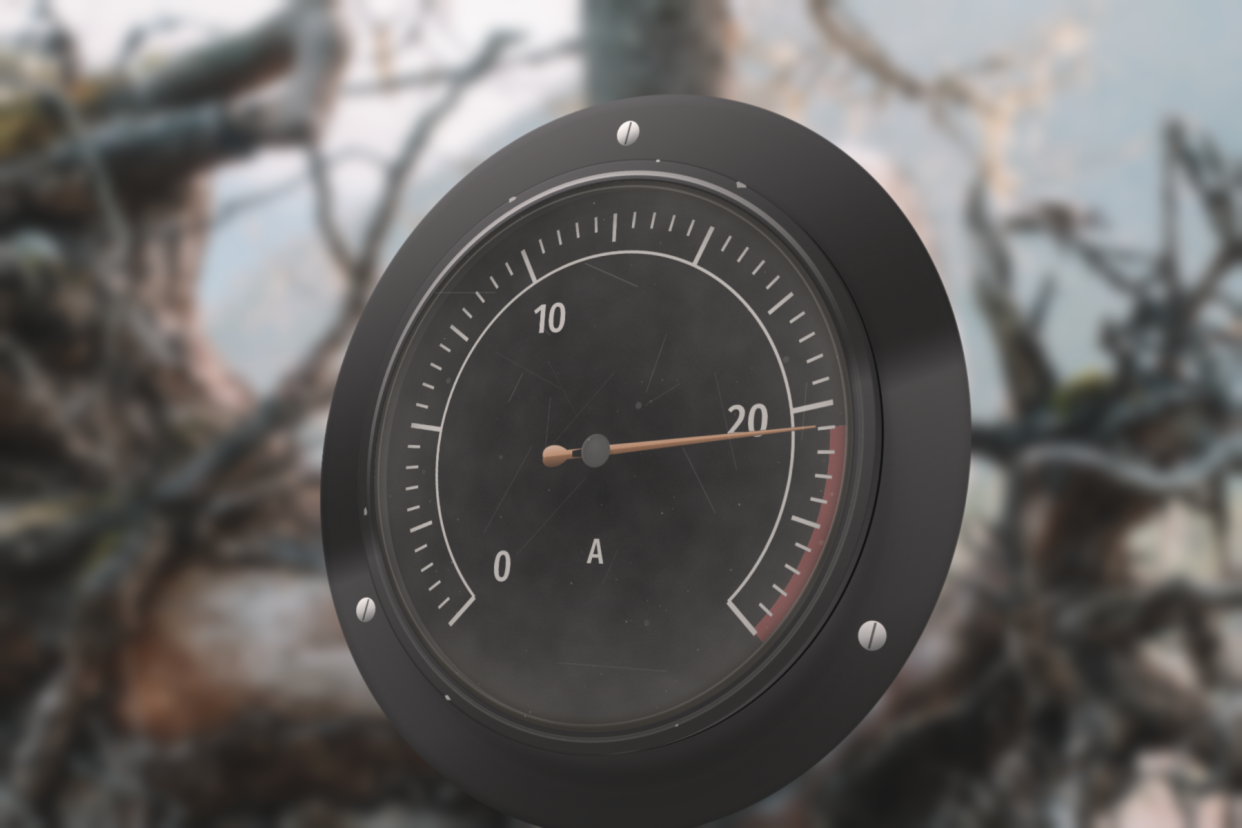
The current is 20.5 A
